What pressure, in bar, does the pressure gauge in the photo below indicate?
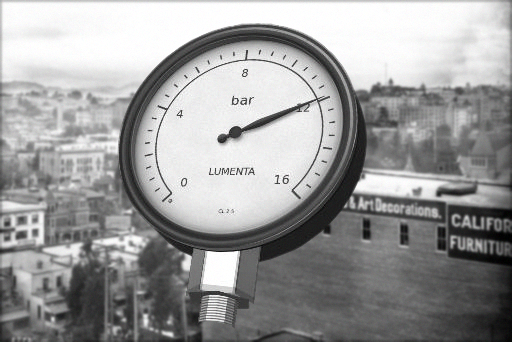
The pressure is 12 bar
